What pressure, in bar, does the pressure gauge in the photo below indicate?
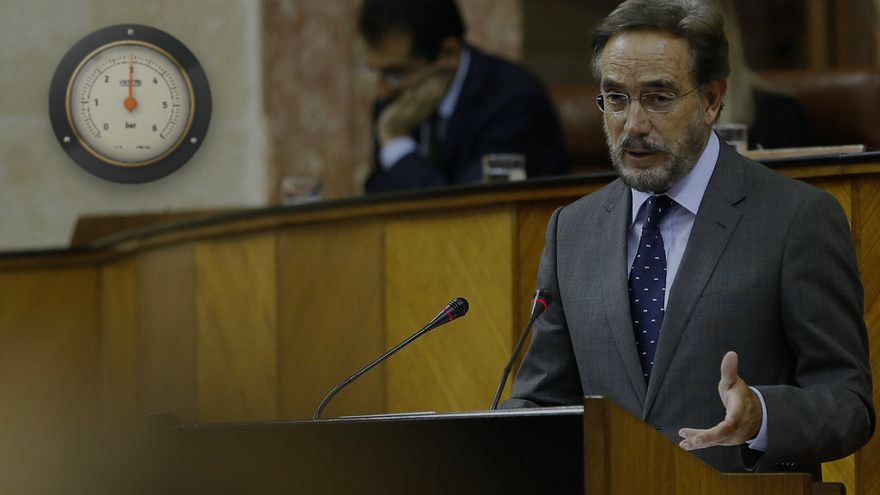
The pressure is 3 bar
